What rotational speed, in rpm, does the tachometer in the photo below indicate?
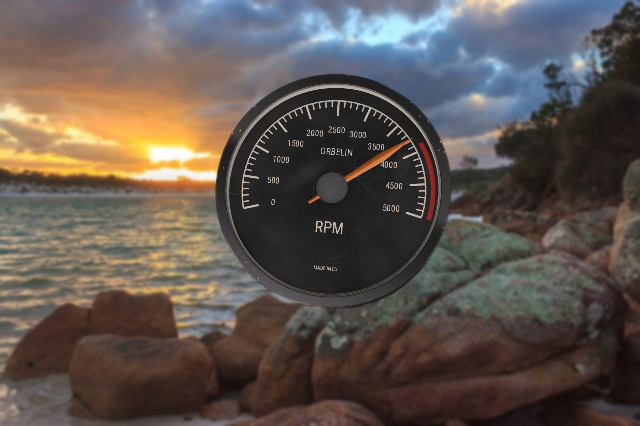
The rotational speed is 3800 rpm
